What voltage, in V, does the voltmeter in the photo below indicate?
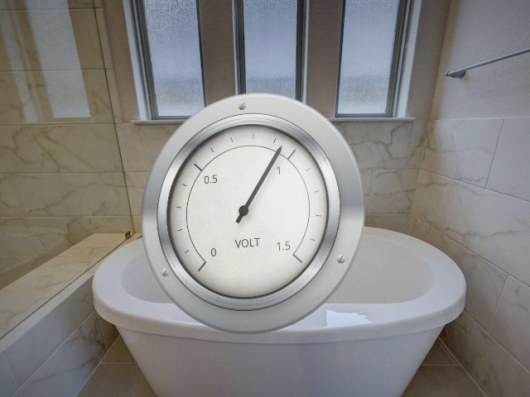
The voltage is 0.95 V
